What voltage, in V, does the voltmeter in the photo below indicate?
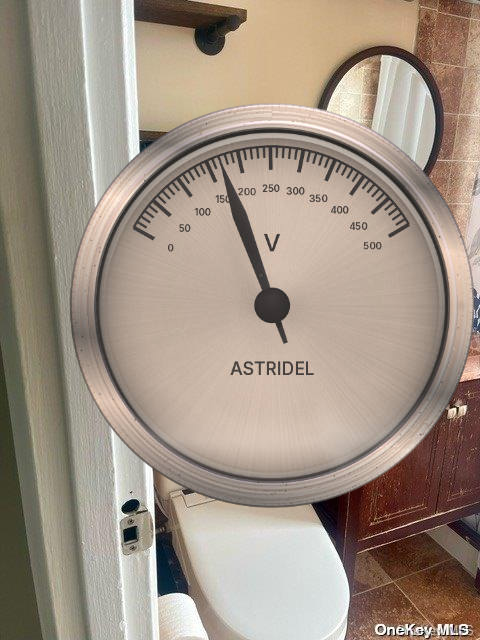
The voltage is 170 V
